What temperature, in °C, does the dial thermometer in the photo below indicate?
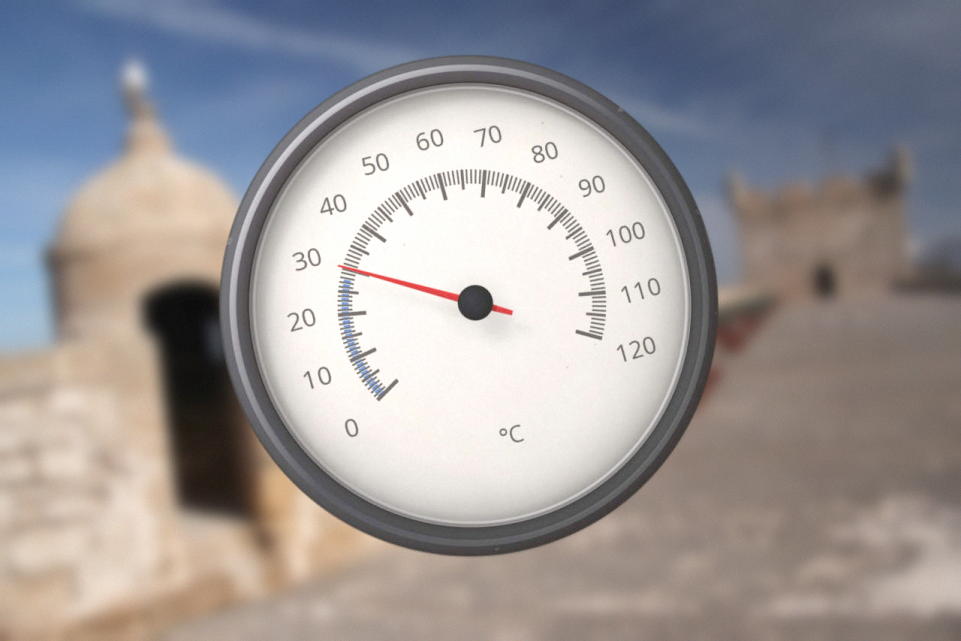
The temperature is 30 °C
